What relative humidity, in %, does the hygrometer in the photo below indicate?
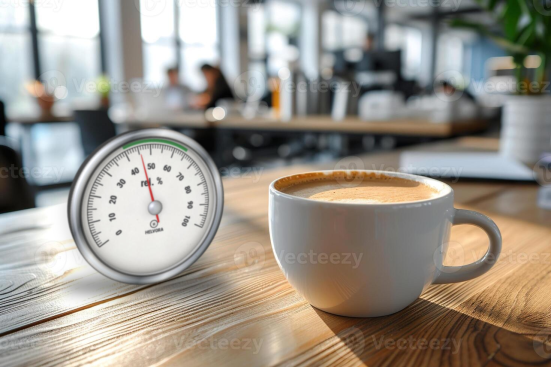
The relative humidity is 45 %
